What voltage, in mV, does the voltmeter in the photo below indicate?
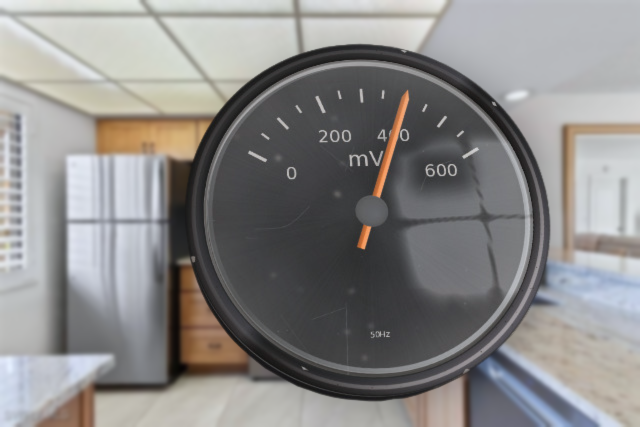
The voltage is 400 mV
